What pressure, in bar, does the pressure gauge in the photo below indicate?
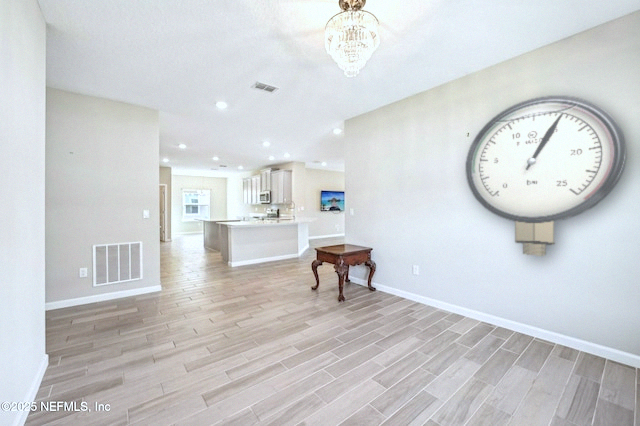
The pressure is 15 bar
